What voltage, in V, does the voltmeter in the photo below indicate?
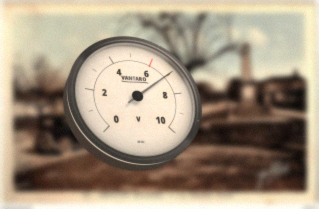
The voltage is 7 V
